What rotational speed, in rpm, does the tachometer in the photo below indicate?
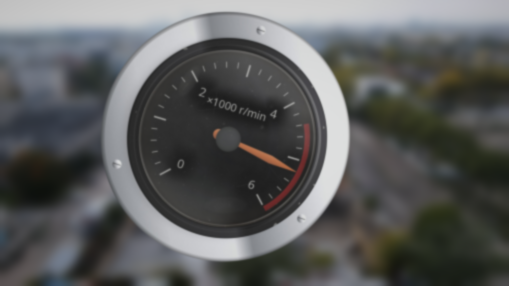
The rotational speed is 5200 rpm
